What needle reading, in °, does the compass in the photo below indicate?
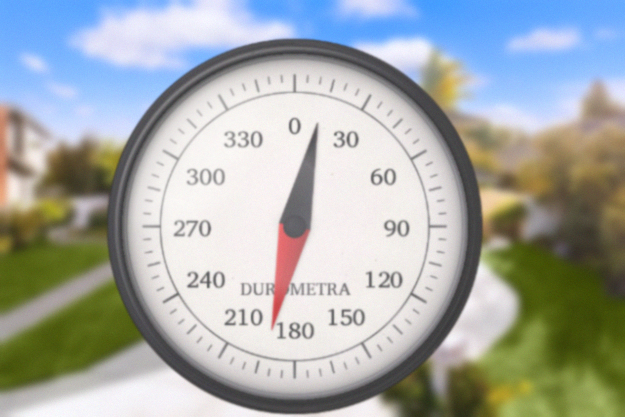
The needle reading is 192.5 °
